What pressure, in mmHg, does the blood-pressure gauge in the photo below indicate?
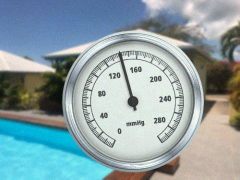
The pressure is 140 mmHg
